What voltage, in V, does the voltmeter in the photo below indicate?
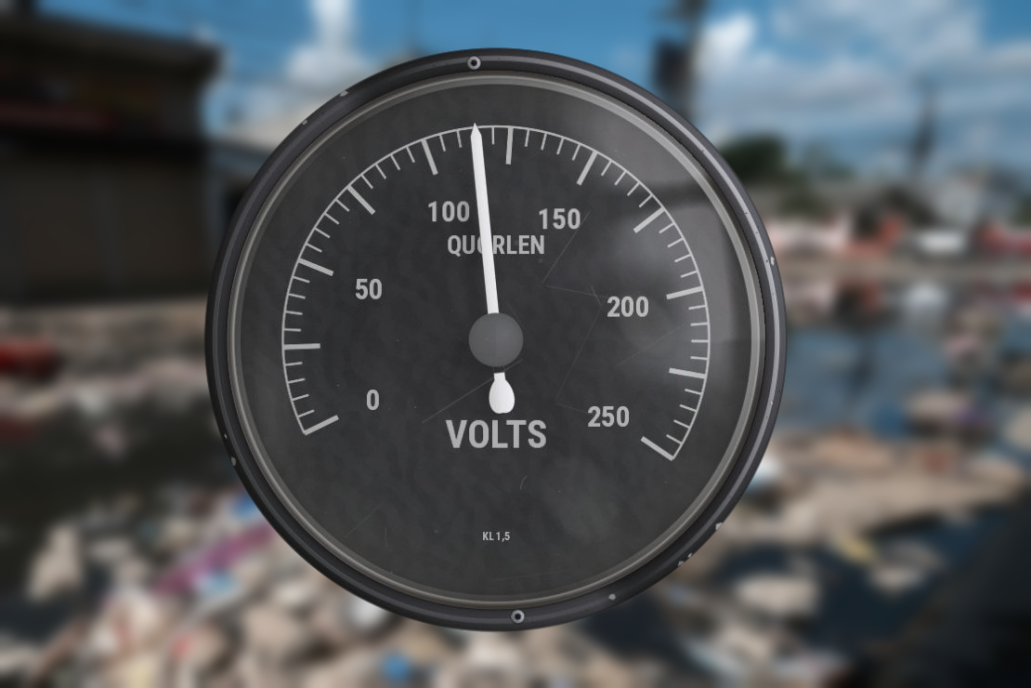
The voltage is 115 V
